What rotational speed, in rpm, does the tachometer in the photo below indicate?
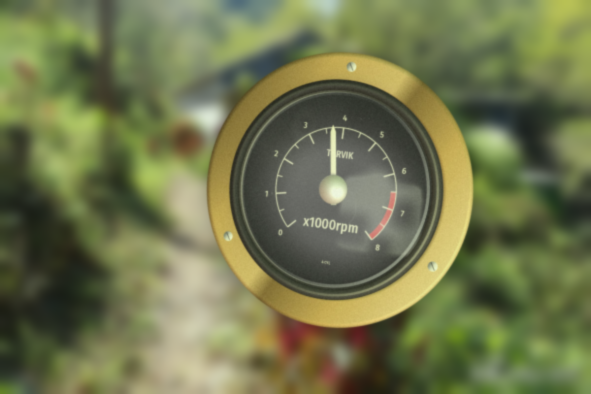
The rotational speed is 3750 rpm
